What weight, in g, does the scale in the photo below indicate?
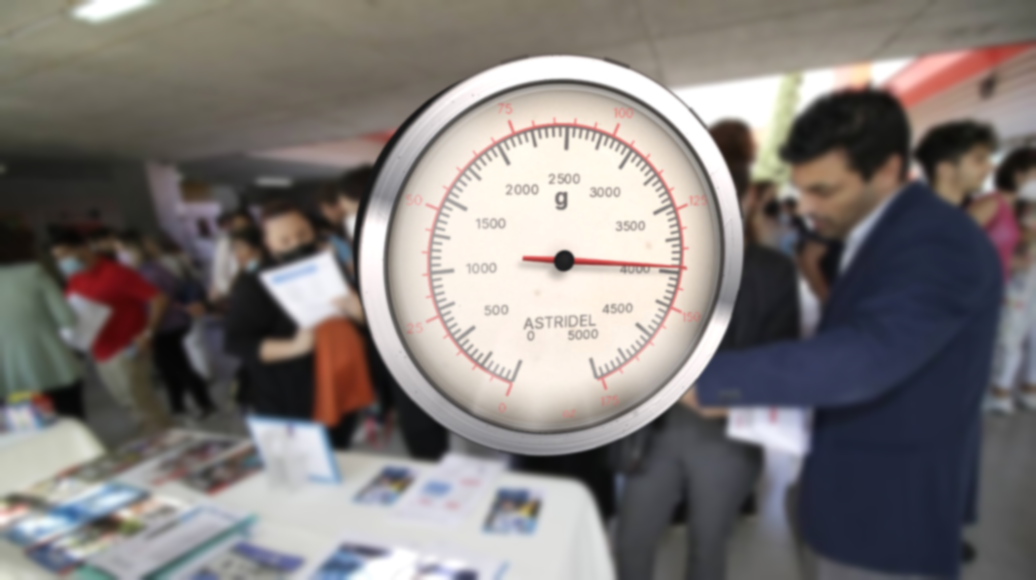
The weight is 3950 g
